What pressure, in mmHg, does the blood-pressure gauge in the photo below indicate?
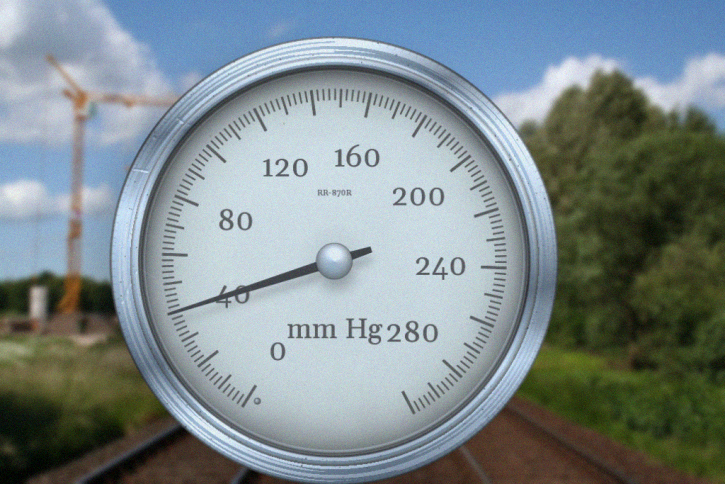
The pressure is 40 mmHg
